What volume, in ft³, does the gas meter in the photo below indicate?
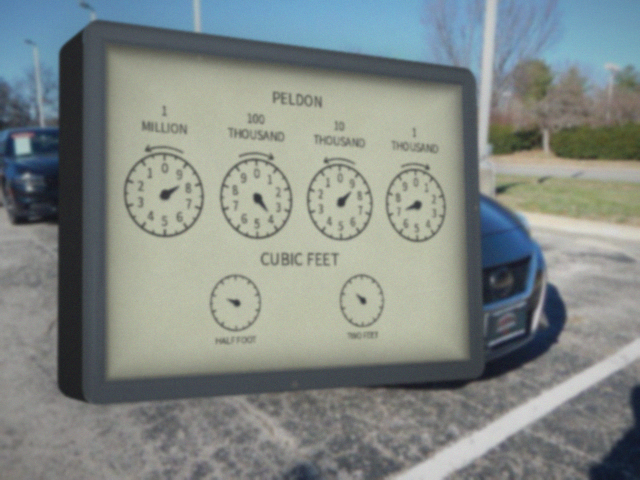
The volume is 838700 ft³
